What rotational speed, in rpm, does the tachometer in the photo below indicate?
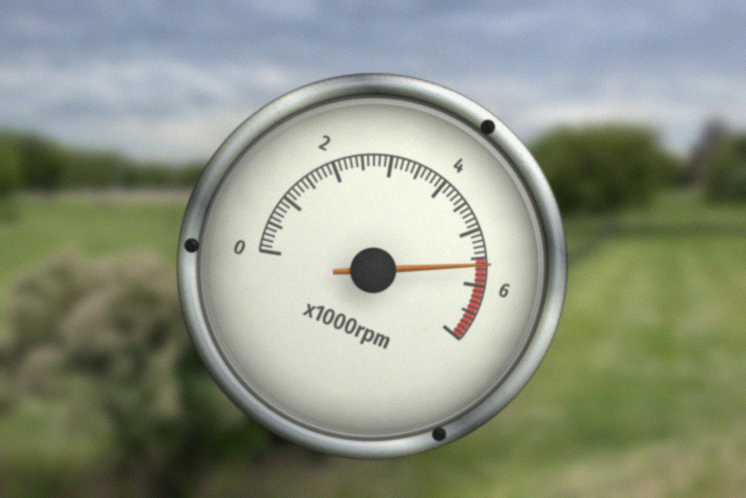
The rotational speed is 5600 rpm
